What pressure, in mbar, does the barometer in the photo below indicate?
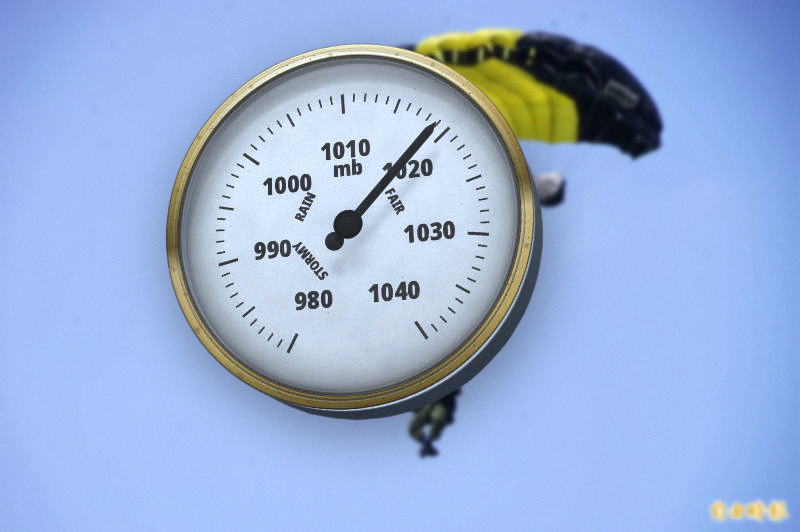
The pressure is 1019 mbar
